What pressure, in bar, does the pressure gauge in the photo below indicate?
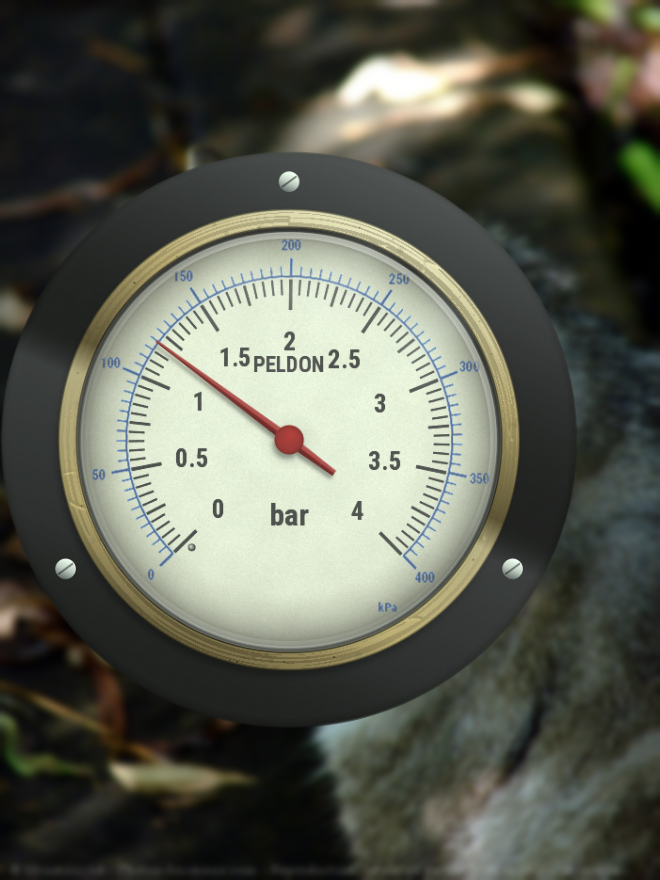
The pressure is 1.2 bar
